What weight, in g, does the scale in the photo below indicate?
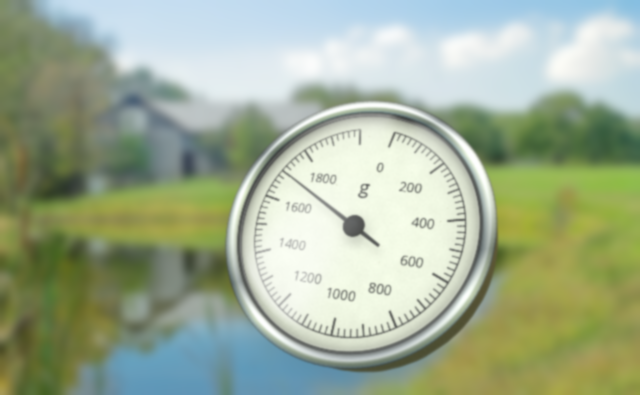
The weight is 1700 g
